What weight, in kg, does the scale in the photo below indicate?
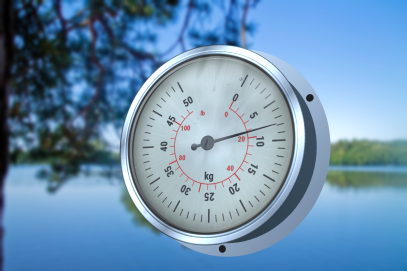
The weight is 8 kg
